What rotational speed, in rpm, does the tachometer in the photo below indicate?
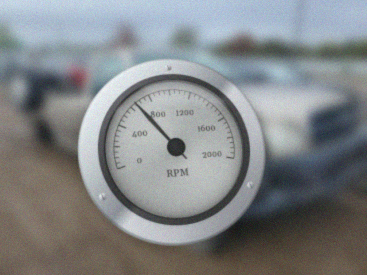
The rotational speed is 650 rpm
